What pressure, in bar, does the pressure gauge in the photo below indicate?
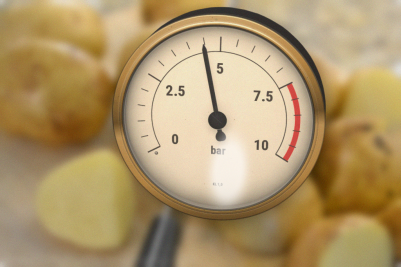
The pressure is 4.5 bar
